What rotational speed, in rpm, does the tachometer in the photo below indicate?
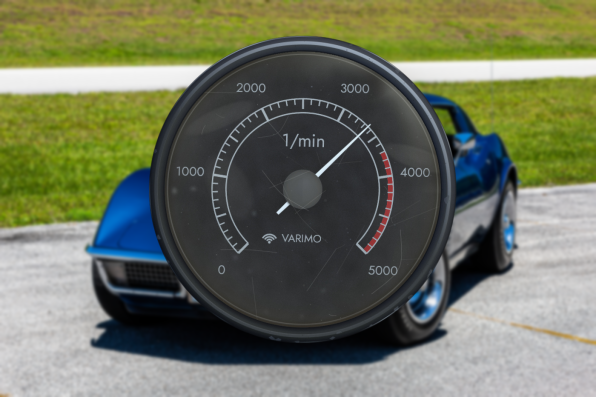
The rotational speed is 3350 rpm
